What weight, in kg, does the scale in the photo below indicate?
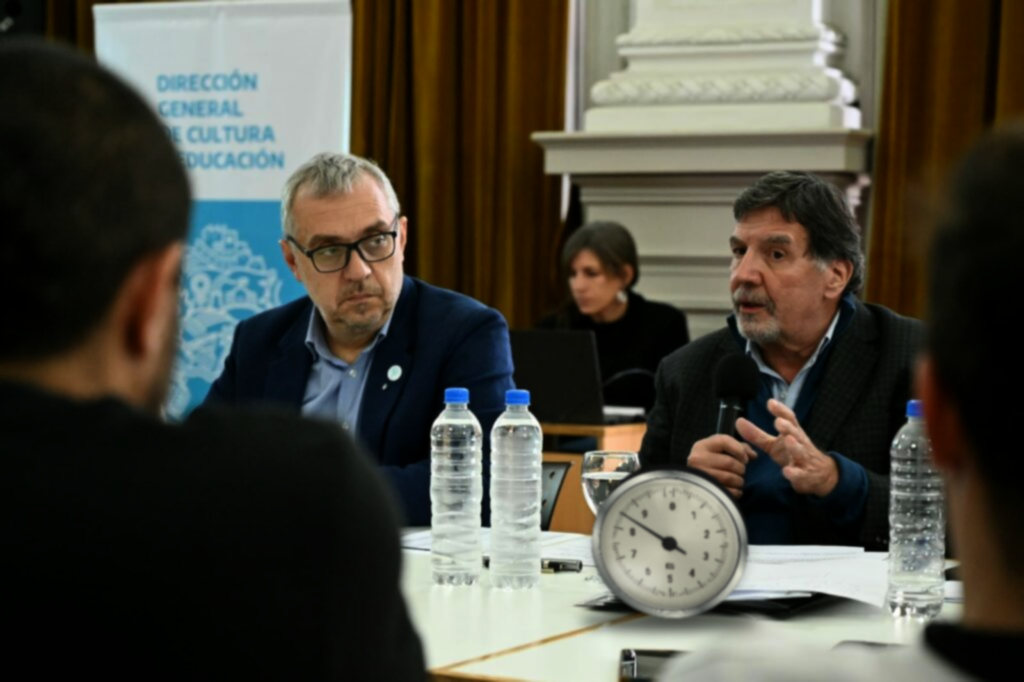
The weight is 8.5 kg
